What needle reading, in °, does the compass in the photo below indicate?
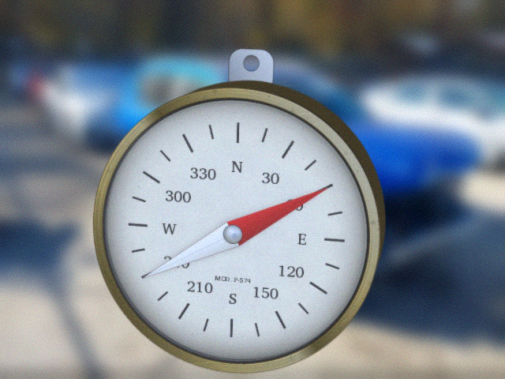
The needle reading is 60 °
